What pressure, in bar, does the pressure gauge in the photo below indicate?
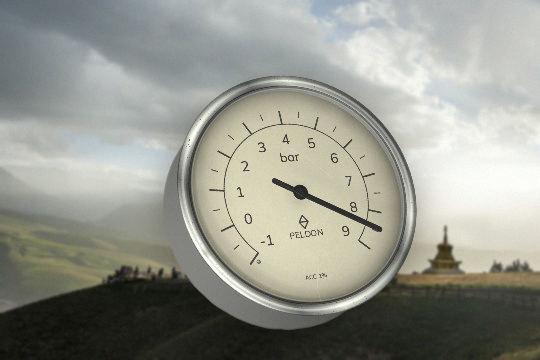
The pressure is 8.5 bar
